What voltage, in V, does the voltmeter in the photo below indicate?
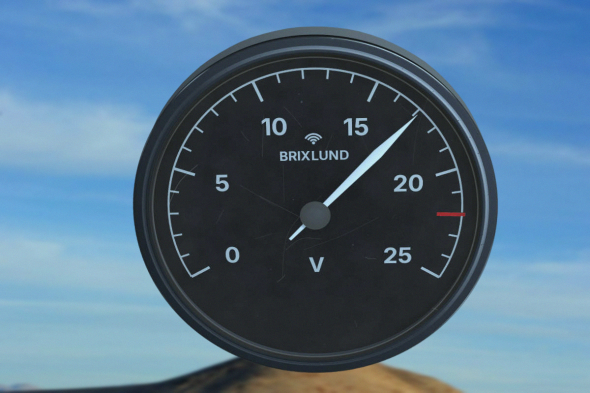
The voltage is 17 V
